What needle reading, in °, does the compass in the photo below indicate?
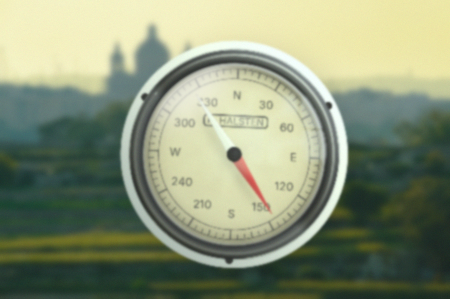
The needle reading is 145 °
